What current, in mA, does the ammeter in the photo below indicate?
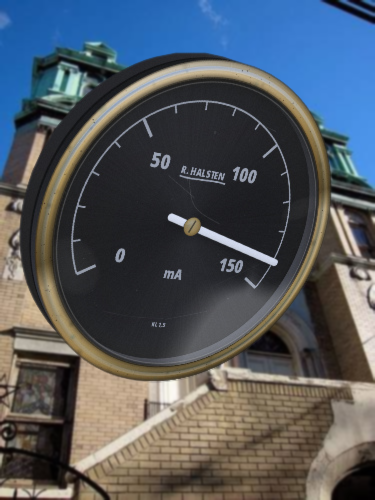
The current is 140 mA
